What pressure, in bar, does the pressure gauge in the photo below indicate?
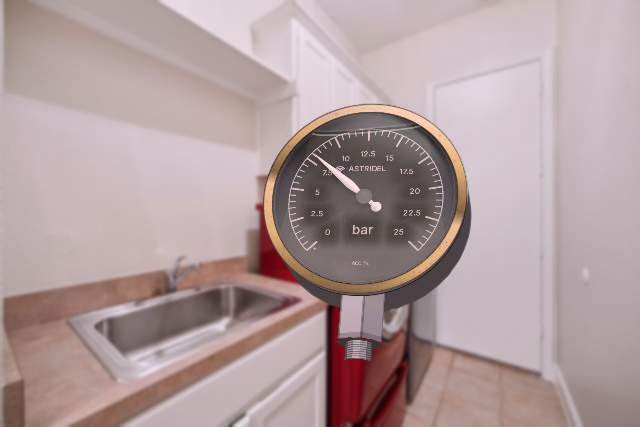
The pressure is 8 bar
